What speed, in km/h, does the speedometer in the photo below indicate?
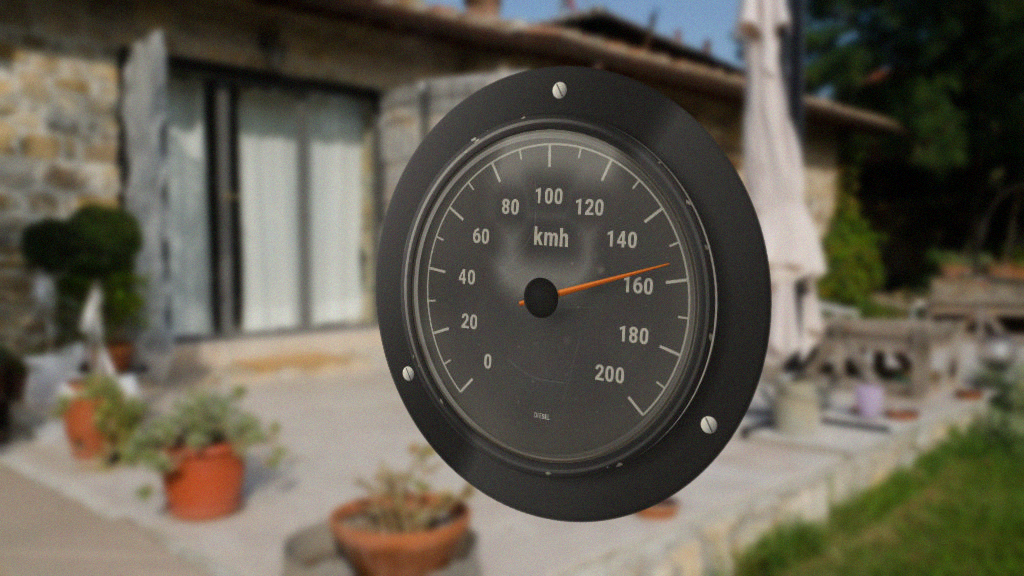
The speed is 155 km/h
